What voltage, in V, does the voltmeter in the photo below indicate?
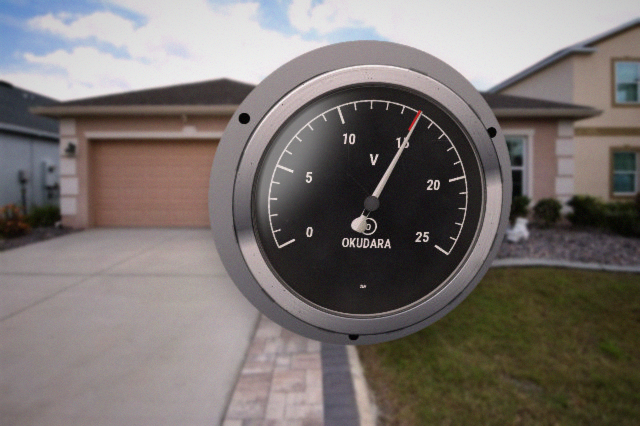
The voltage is 15 V
